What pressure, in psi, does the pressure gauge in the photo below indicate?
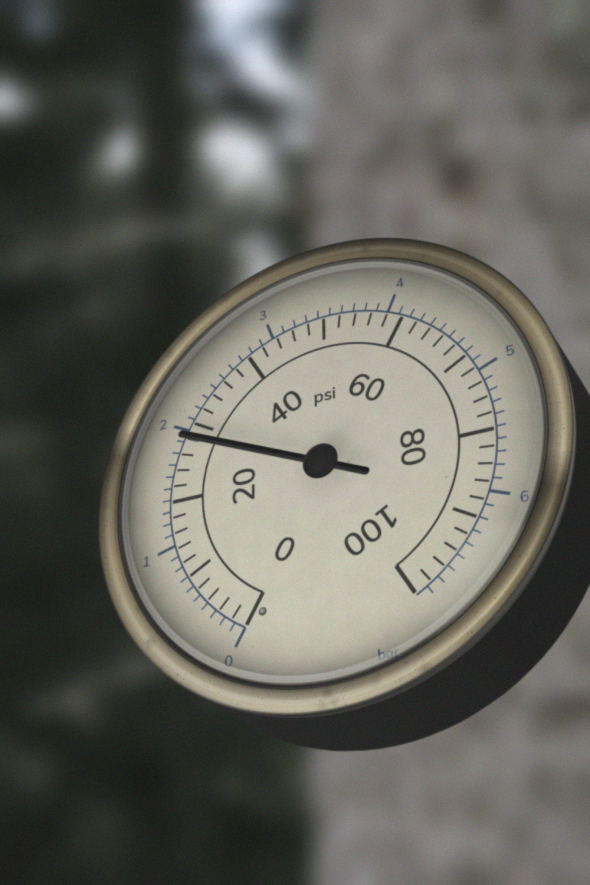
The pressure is 28 psi
